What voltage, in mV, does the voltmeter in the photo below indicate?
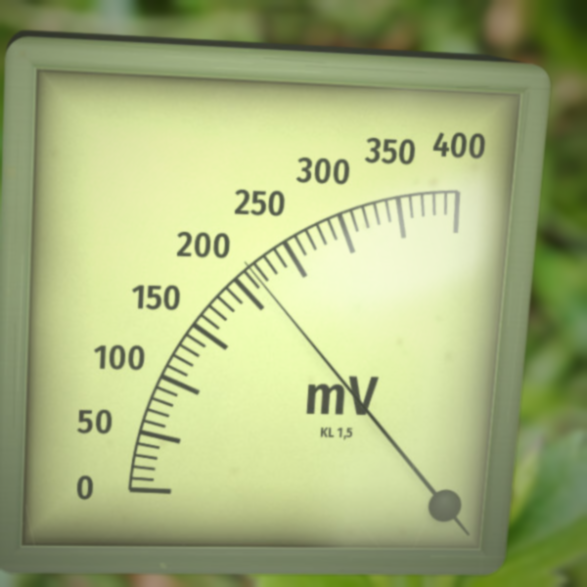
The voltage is 215 mV
